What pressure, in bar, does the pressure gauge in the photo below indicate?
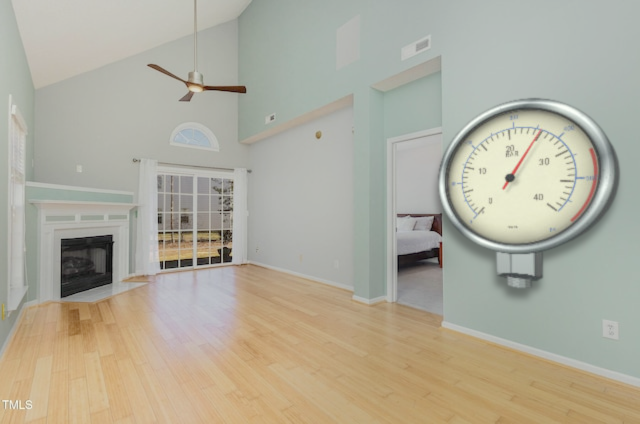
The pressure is 25 bar
